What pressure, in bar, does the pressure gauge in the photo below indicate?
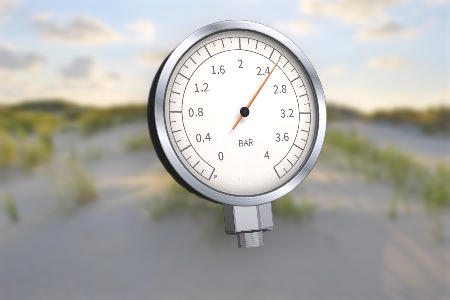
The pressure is 2.5 bar
